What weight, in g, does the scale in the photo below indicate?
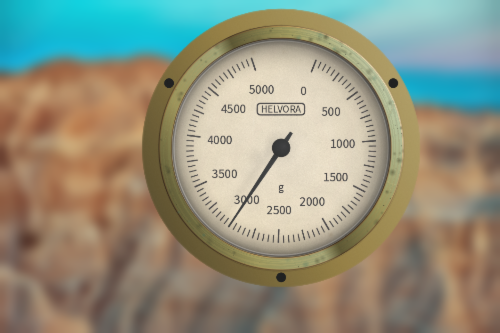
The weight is 3000 g
